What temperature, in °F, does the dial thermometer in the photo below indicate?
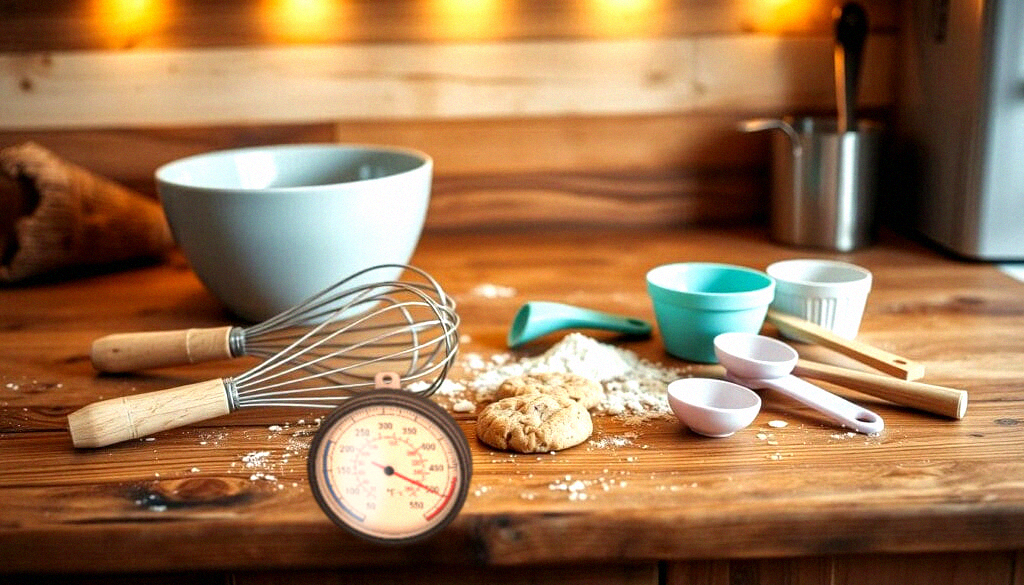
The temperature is 500 °F
